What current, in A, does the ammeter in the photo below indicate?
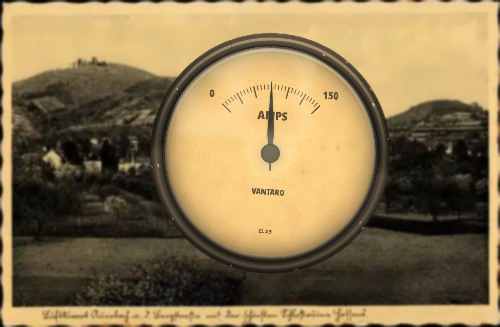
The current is 75 A
